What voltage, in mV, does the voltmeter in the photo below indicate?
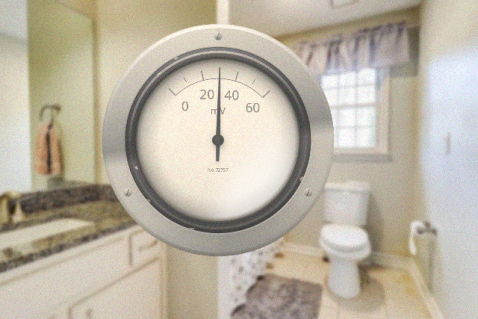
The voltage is 30 mV
